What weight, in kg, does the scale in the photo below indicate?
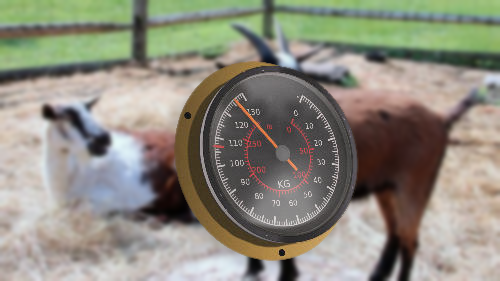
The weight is 125 kg
